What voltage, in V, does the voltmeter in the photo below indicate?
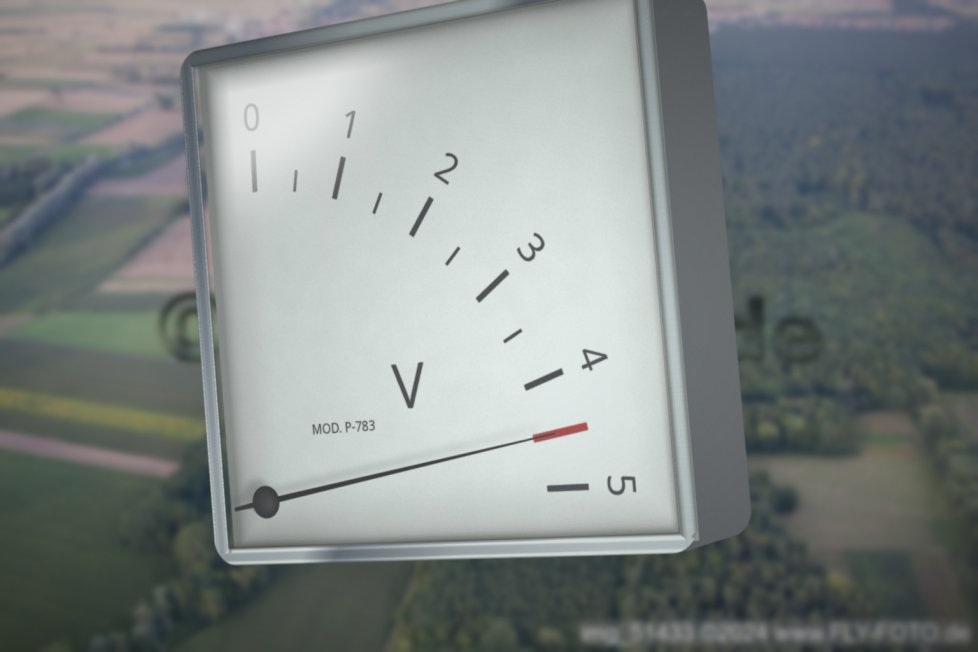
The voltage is 4.5 V
